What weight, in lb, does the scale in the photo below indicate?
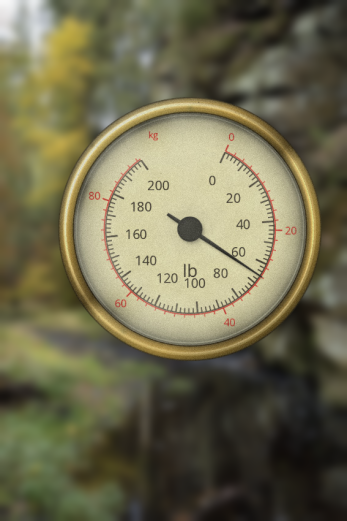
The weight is 66 lb
